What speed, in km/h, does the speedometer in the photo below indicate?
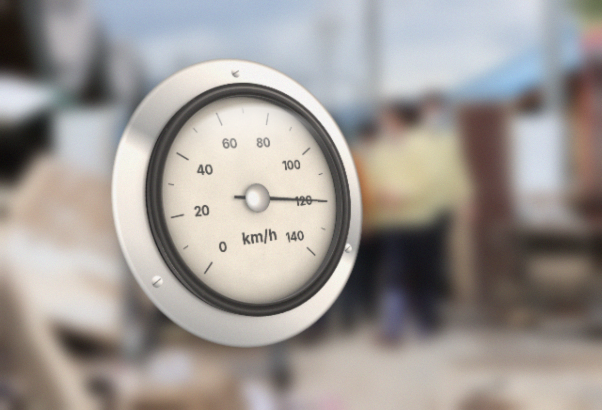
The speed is 120 km/h
